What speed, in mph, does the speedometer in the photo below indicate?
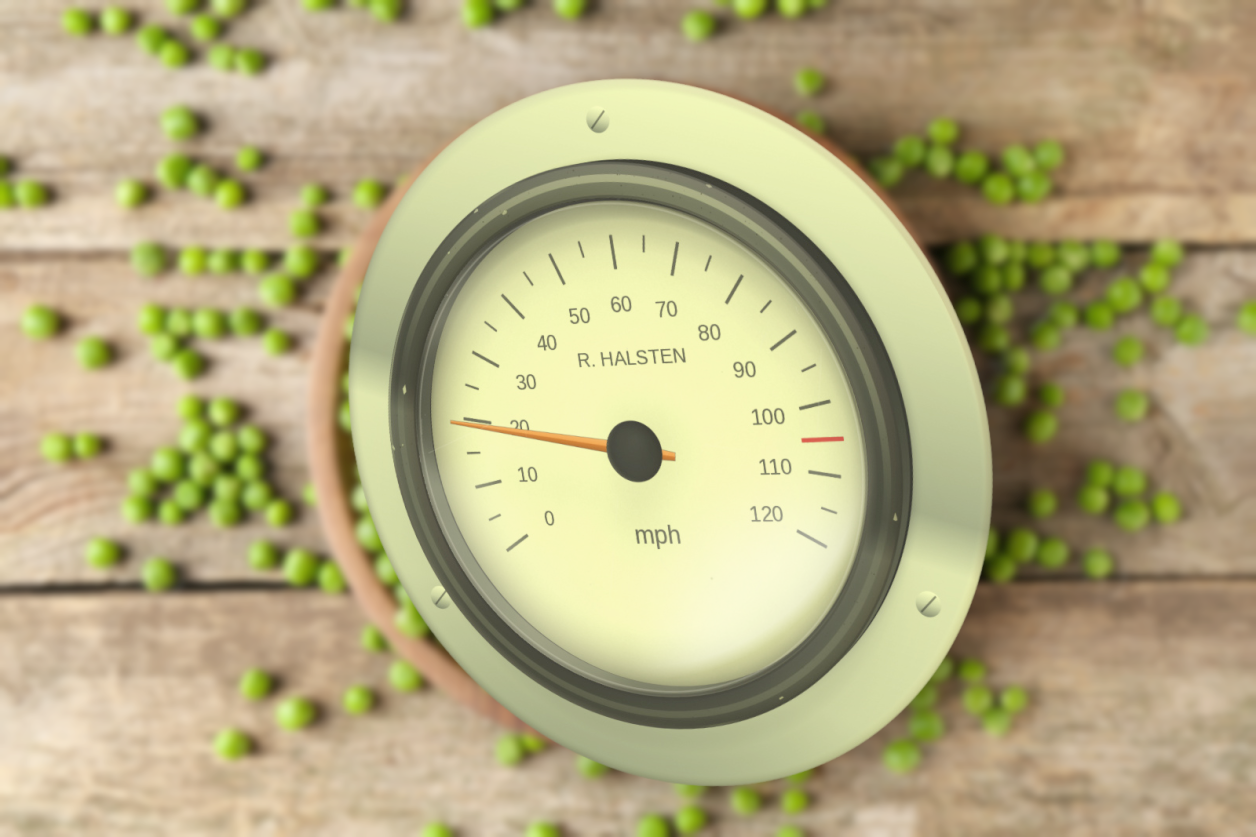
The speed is 20 mph
